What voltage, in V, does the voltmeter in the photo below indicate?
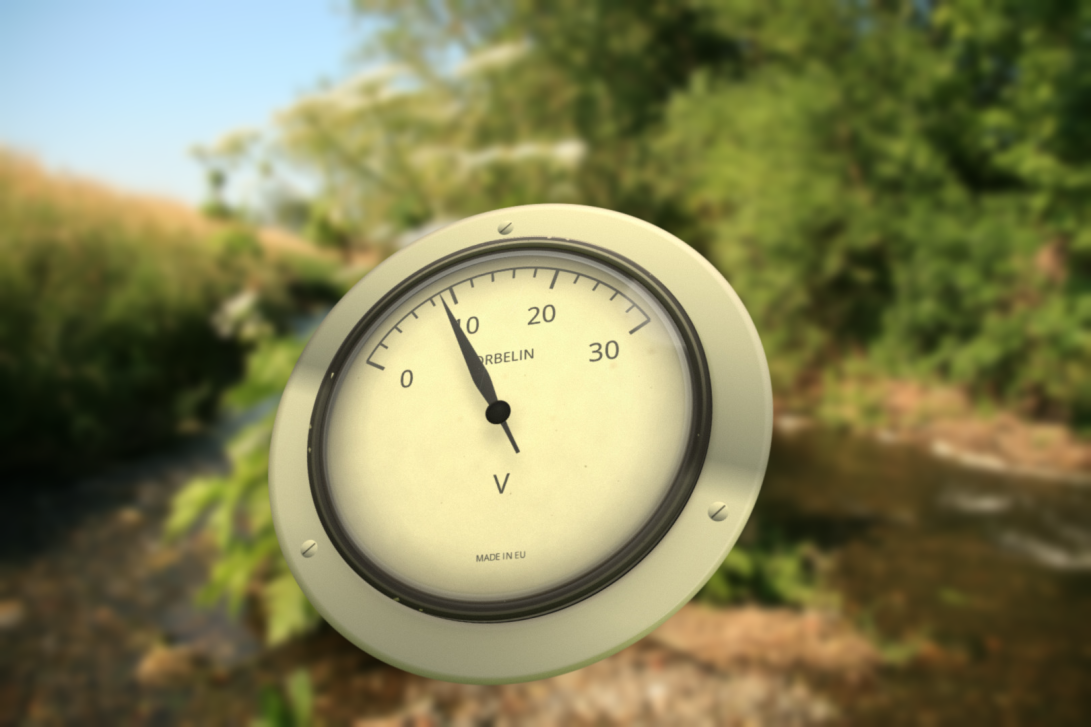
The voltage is 9 V
